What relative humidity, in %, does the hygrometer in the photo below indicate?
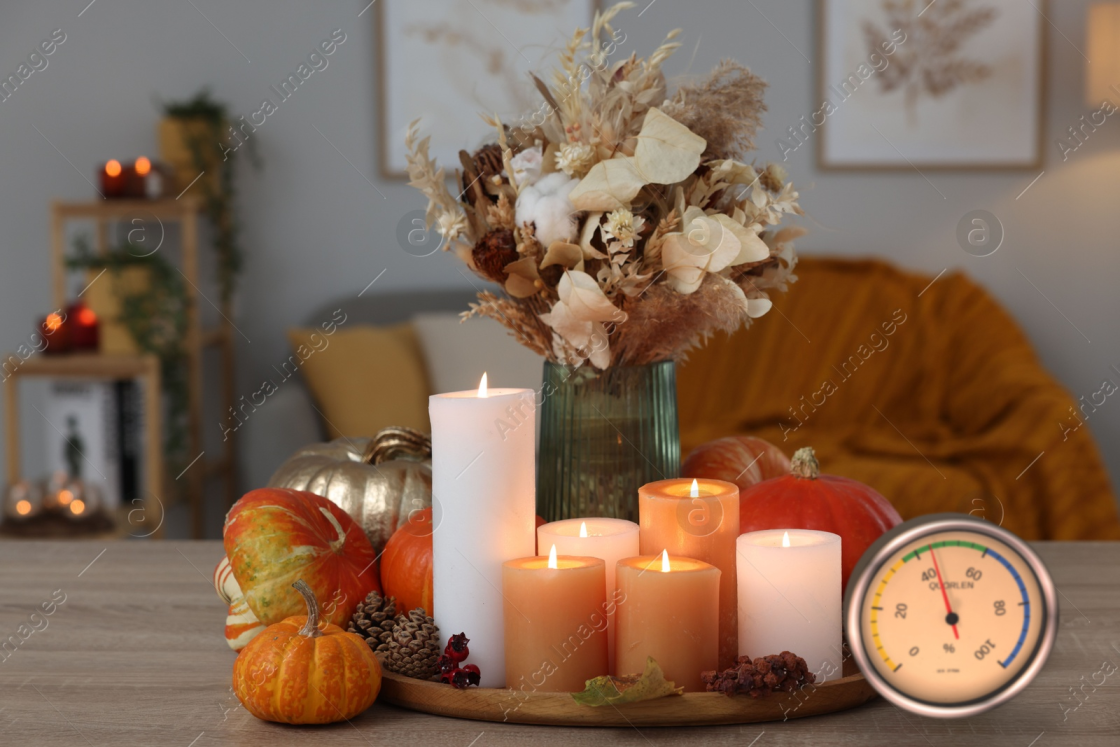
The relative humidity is 44 %
